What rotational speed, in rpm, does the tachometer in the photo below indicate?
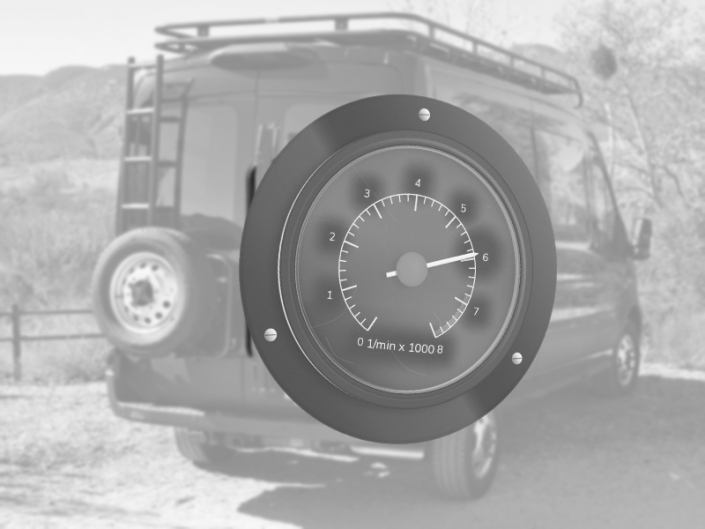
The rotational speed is 5900 rpm
